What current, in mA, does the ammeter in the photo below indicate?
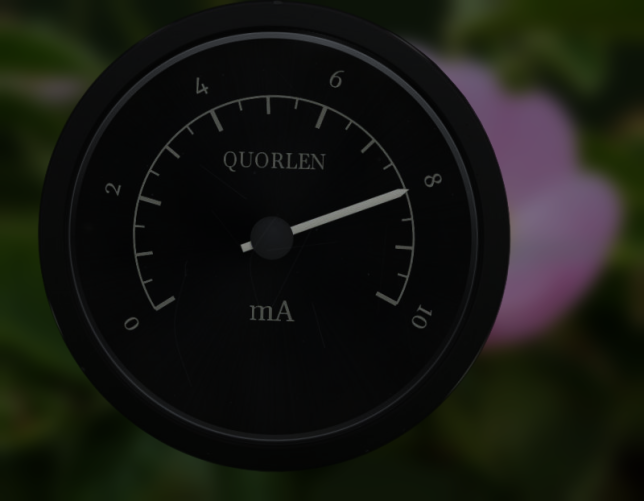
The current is 8 mA
